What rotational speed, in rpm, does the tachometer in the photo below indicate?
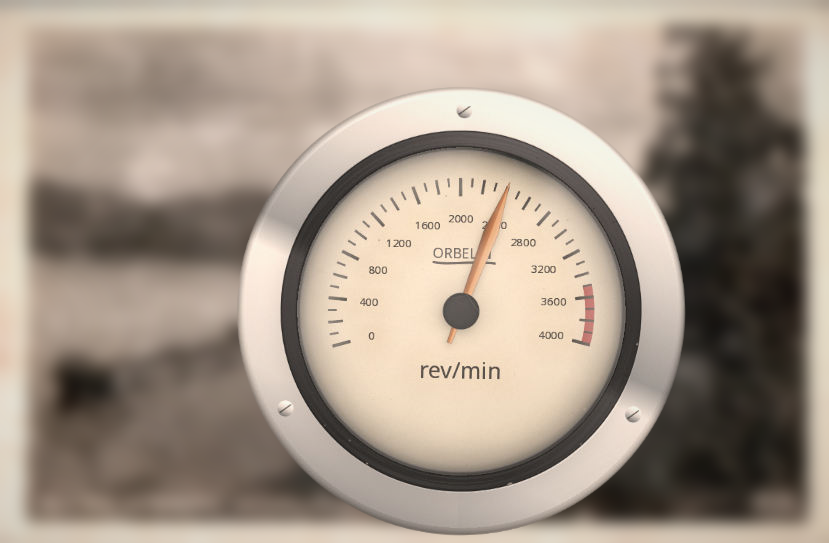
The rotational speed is 2400 rpm
